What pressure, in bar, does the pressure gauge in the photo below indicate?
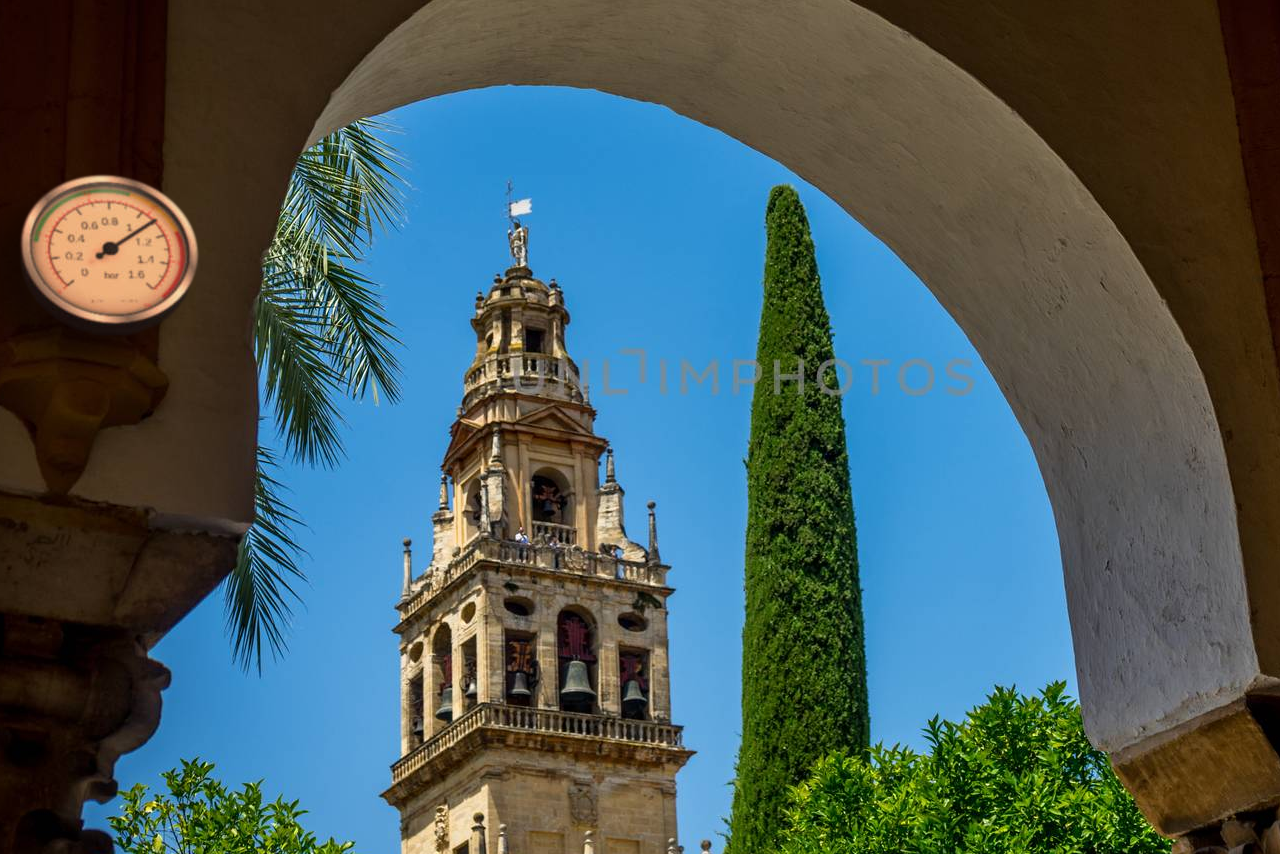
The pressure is 1.1 bar
